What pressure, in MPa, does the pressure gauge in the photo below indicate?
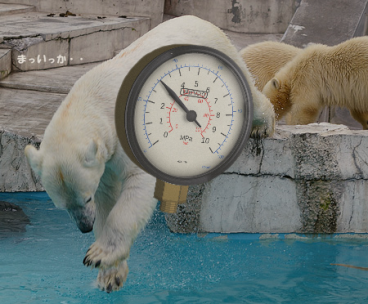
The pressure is 3 MPa
